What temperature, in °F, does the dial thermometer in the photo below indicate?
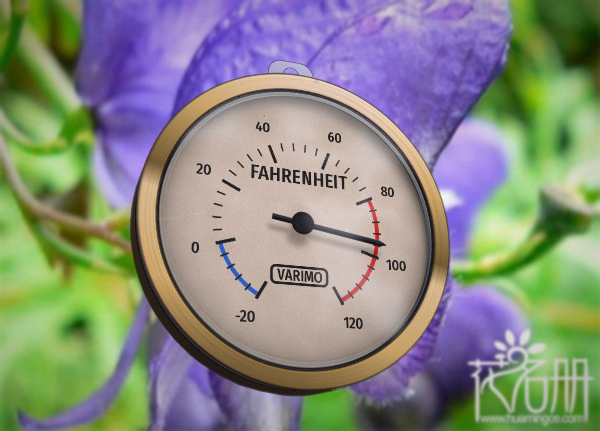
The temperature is 96 °F
